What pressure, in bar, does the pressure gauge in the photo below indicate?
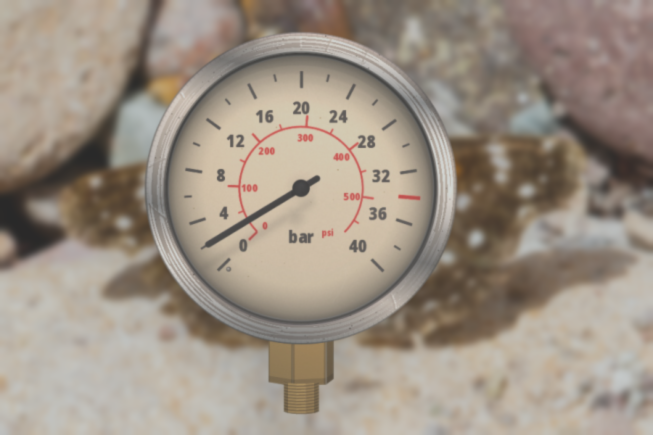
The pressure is 2 bar
